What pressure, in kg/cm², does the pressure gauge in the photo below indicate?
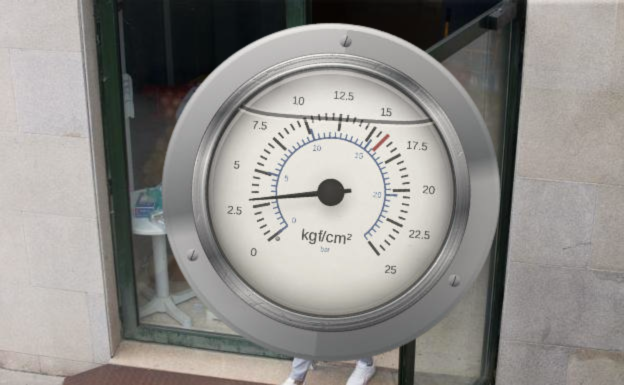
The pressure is 3 kg/cm²
